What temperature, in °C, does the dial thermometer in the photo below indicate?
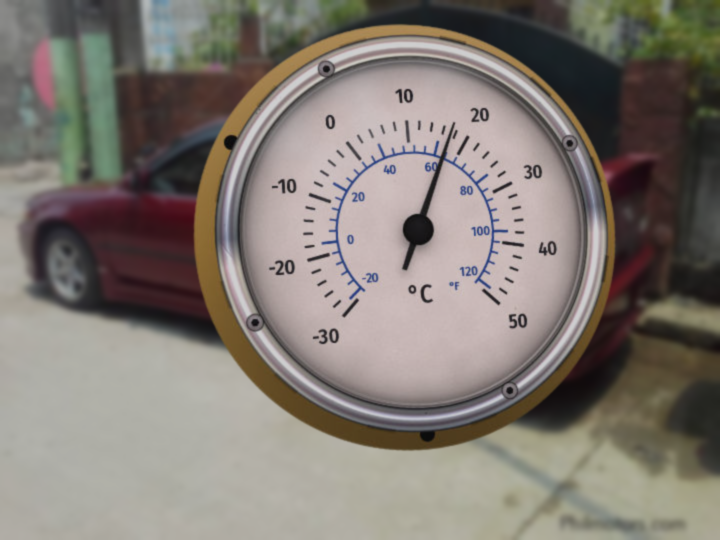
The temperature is 17 °C
